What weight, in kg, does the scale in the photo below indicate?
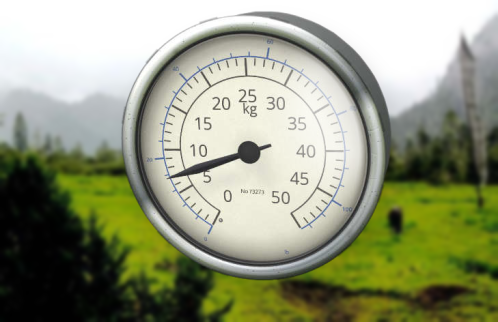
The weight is 7 kg
